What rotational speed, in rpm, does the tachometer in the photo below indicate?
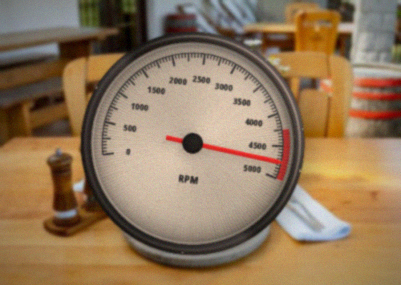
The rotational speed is 4750 rpm
